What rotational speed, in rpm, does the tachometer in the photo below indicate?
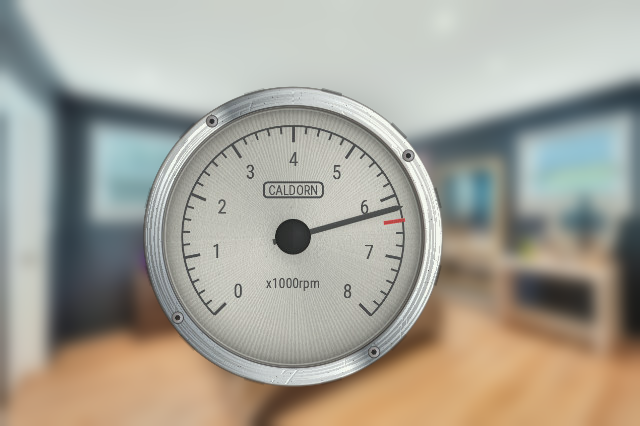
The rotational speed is 6200 rpm
